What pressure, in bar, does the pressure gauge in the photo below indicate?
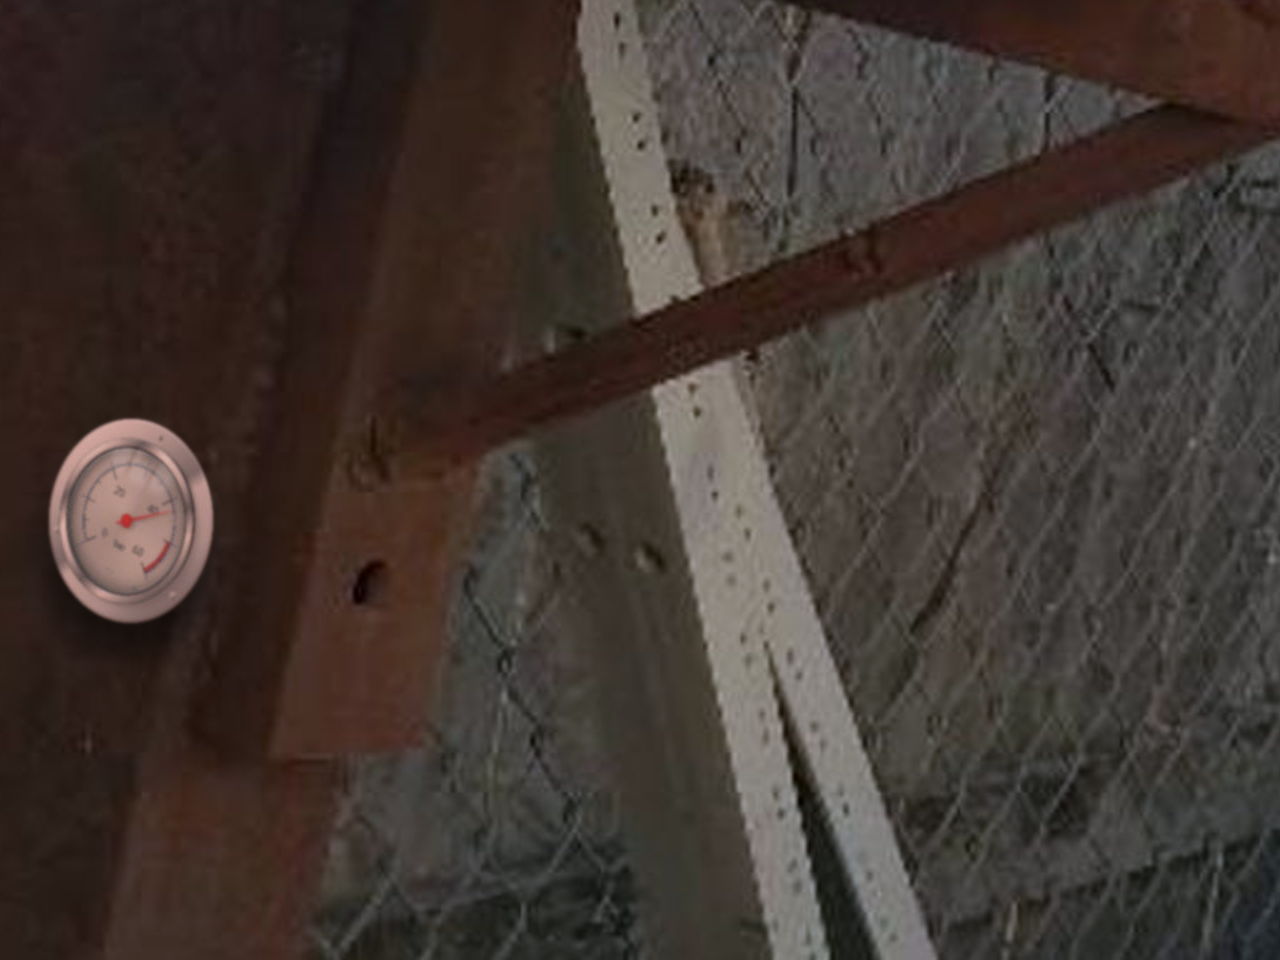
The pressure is 42.5 bar
